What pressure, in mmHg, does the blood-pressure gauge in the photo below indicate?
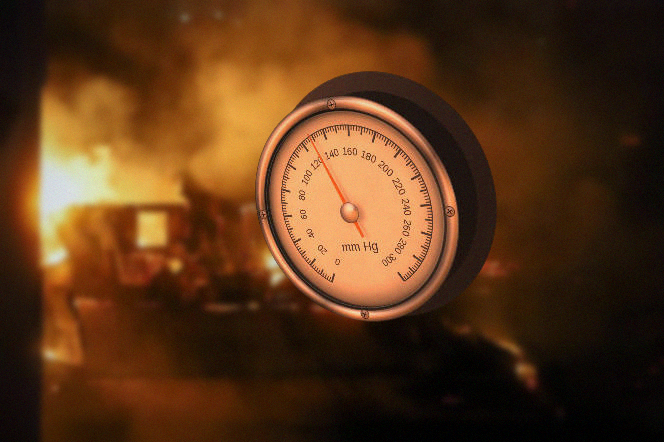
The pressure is 130 mmHg
